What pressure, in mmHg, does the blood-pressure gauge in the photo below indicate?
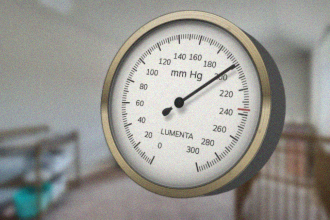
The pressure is 200 mmHg
